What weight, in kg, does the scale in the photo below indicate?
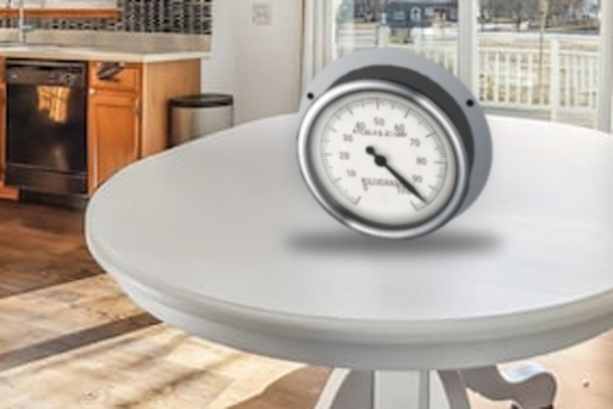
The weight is 95 kg
